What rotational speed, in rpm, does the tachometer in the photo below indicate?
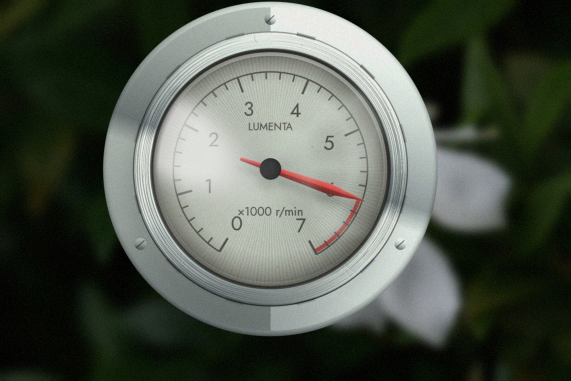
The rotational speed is 6000 rpm
